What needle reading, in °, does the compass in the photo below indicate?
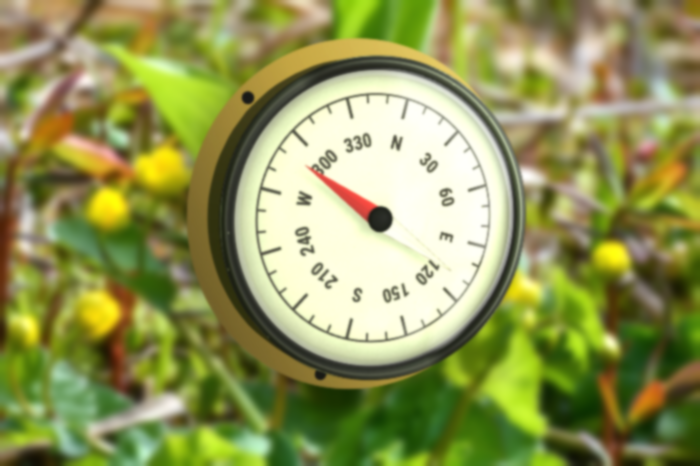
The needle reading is 290 °
